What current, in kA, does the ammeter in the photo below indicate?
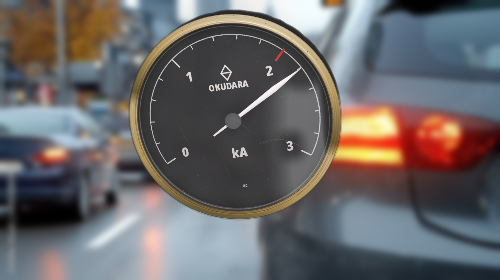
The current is 2.2 kA
